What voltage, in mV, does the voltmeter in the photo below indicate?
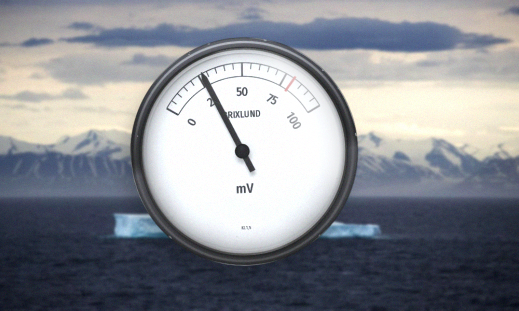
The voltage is 27.5 mV
